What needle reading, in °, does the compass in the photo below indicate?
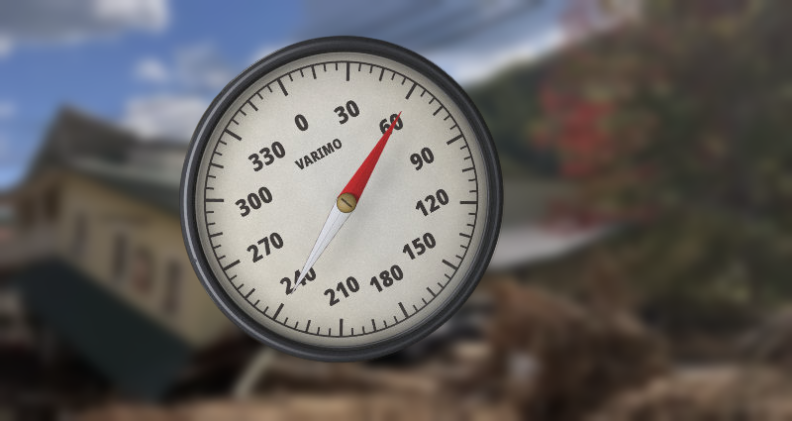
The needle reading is 60 °
